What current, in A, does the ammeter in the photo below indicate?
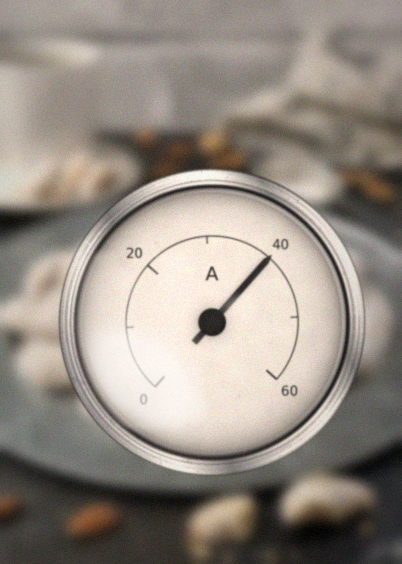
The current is 40 A
